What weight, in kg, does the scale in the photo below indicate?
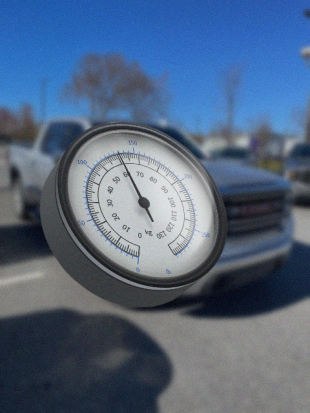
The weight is 60 kg
